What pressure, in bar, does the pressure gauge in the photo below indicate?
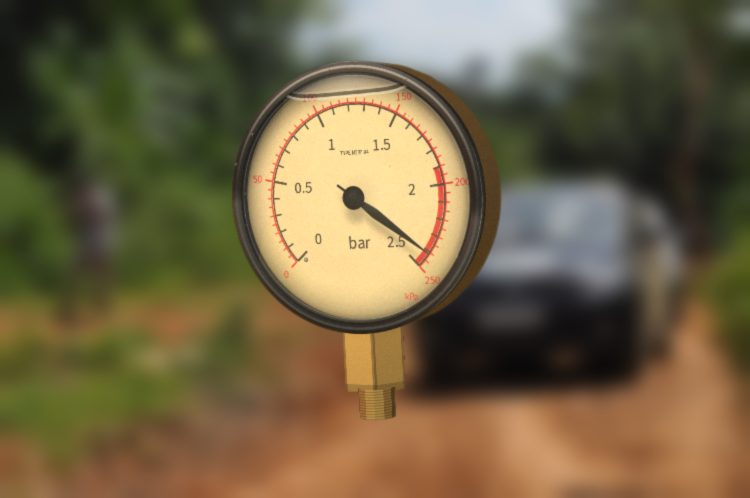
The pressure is 2.4 bar
